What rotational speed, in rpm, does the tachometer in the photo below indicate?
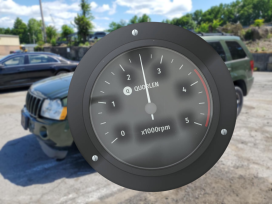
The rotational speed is 2500 rpm
